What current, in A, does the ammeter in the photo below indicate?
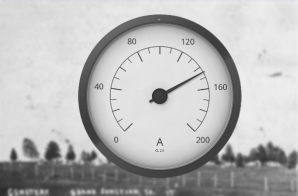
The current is 145 A
